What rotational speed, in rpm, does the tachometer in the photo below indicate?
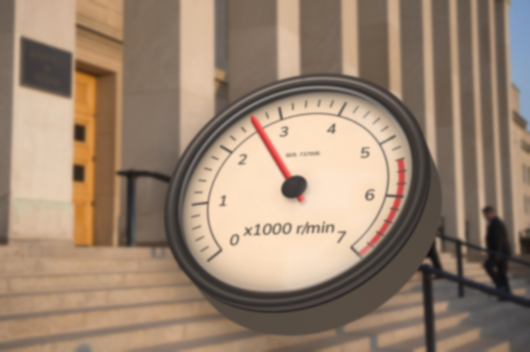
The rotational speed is 2600 rpm
